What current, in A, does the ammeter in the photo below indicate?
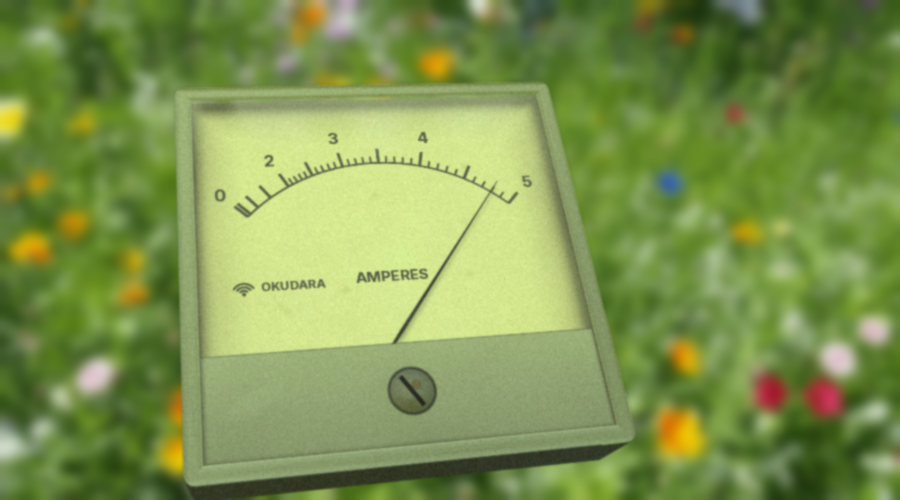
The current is 4.8 A
